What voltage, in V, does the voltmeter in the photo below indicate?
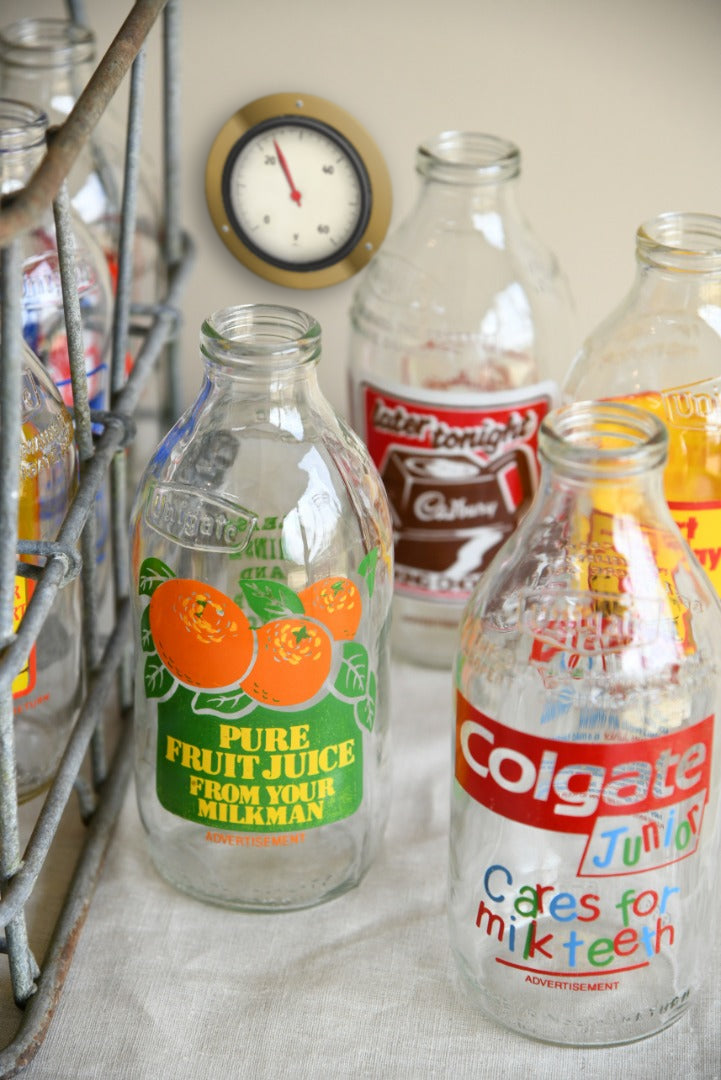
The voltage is 24 V
